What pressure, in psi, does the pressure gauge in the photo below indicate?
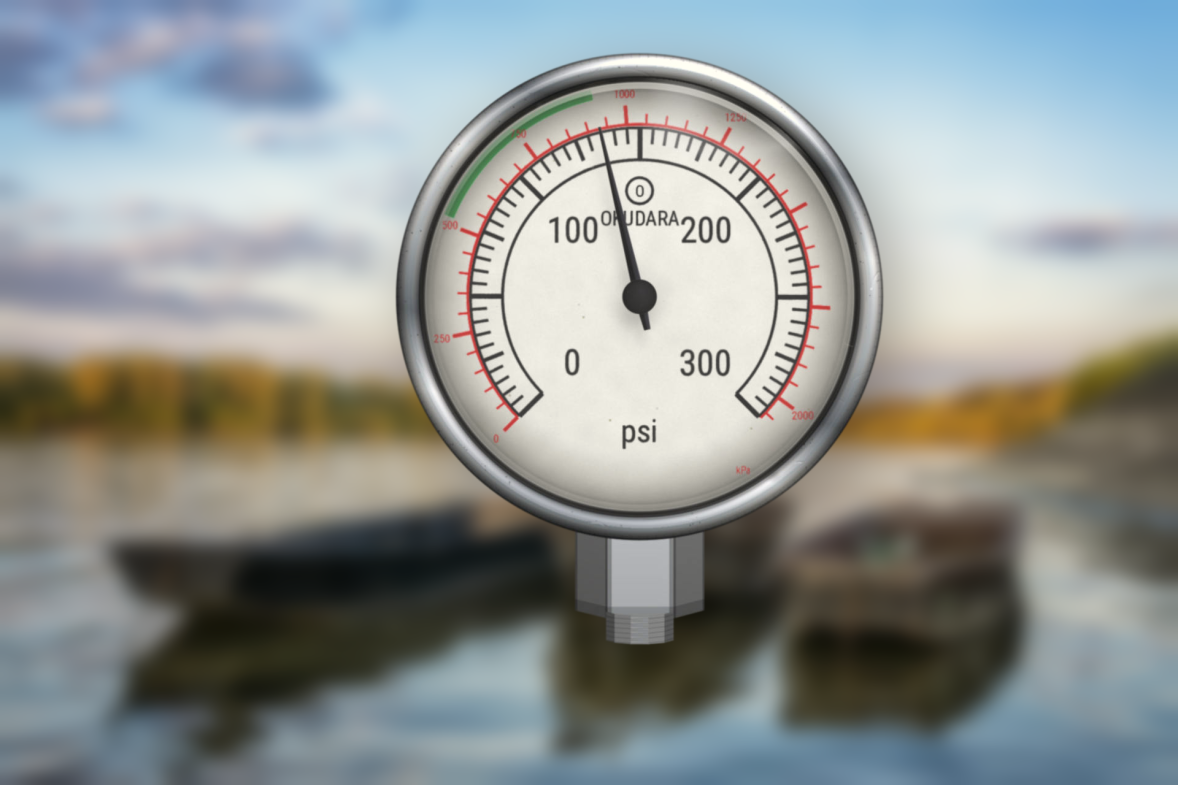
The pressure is 135 psi
